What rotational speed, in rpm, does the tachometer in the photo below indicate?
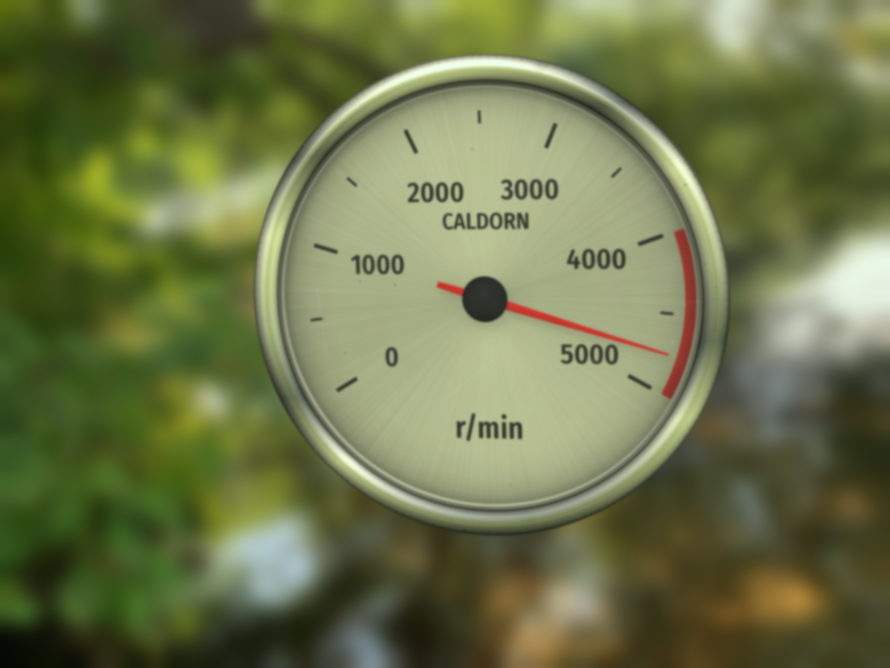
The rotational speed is 4750 rpm
